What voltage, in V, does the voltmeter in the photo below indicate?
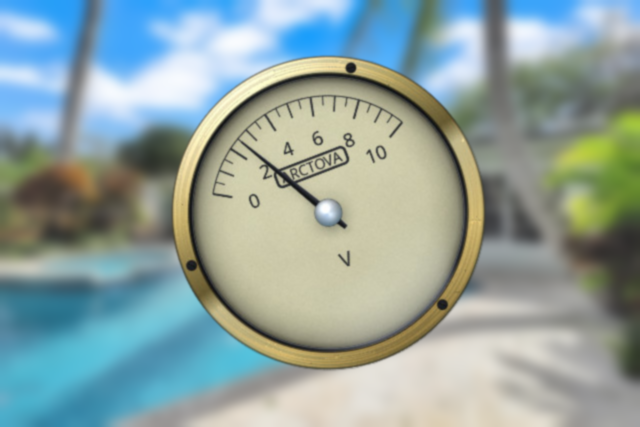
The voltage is 2.5 V
